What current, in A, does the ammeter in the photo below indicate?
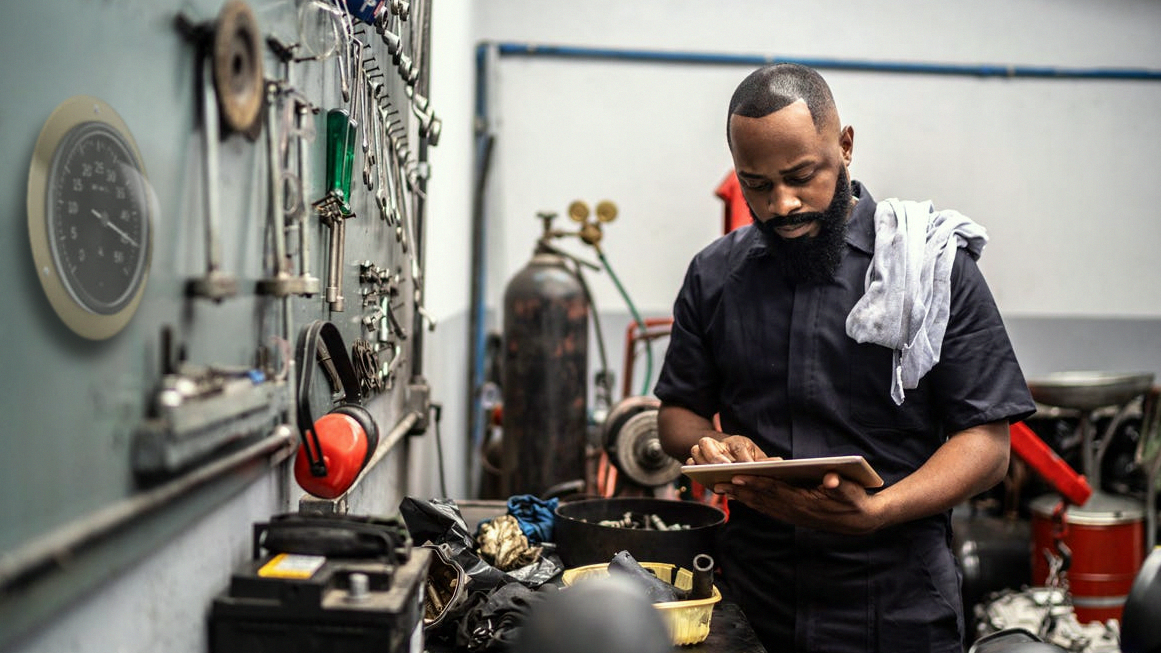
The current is 45 A
